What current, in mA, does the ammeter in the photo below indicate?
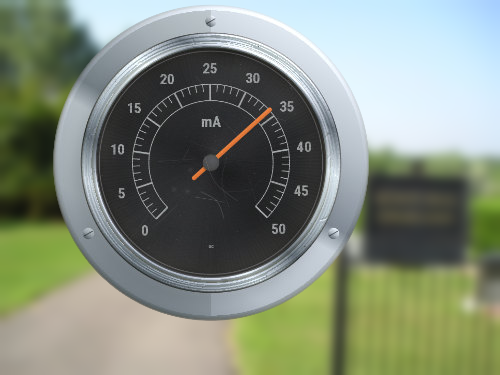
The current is 34 mA
